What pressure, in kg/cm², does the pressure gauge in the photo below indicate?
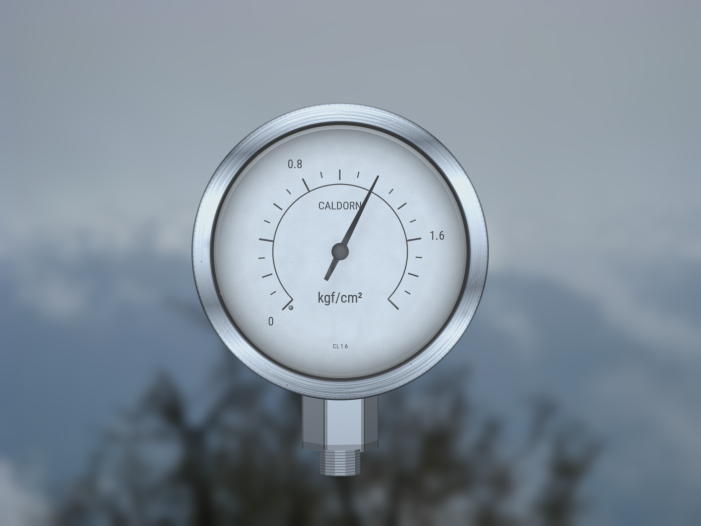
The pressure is 1.2 kg/cm²
